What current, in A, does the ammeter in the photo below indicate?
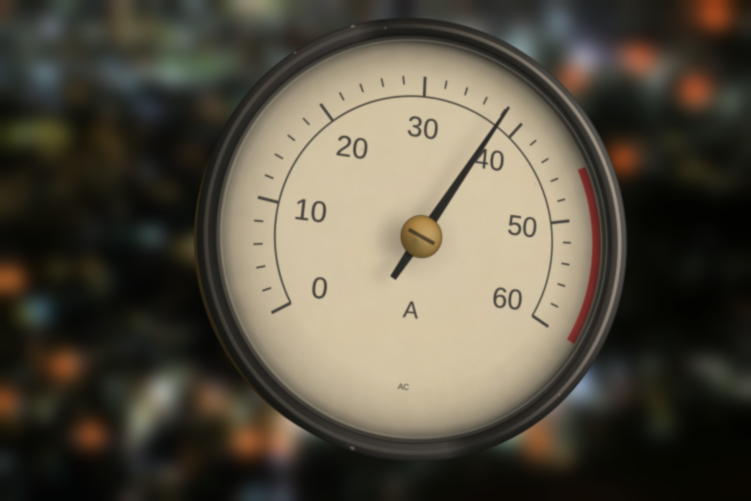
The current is 38 A
